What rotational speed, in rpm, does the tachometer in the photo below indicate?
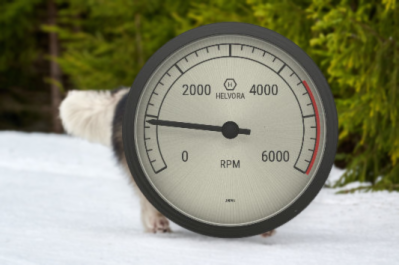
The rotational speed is 900 rpm
